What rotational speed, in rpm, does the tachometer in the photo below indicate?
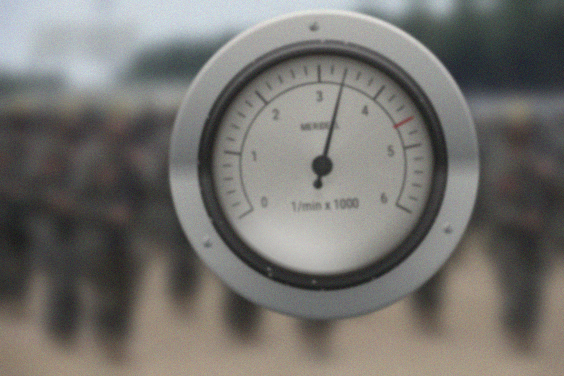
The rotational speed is 3400 rpm
